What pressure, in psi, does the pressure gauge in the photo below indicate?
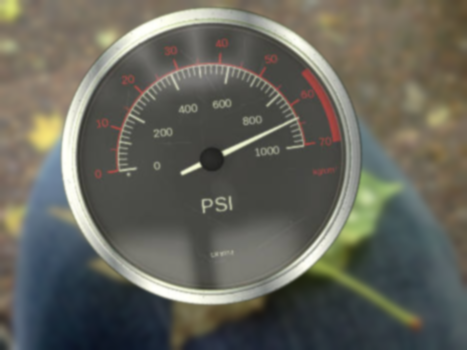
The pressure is 900 psi
